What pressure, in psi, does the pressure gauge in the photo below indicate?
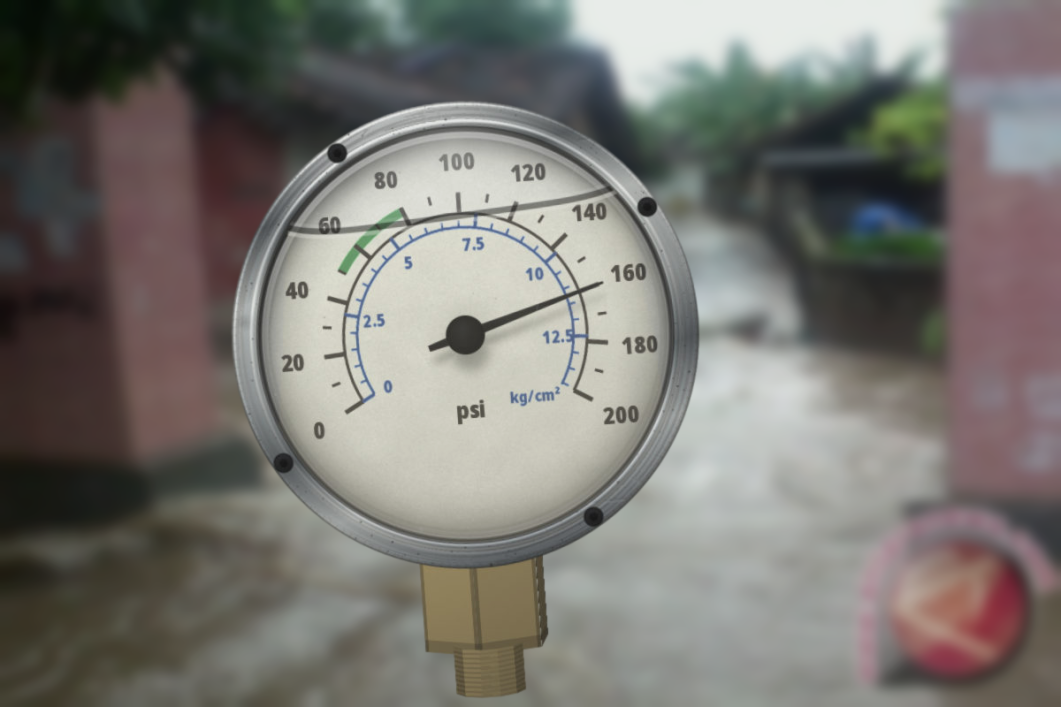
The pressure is 160 psi
